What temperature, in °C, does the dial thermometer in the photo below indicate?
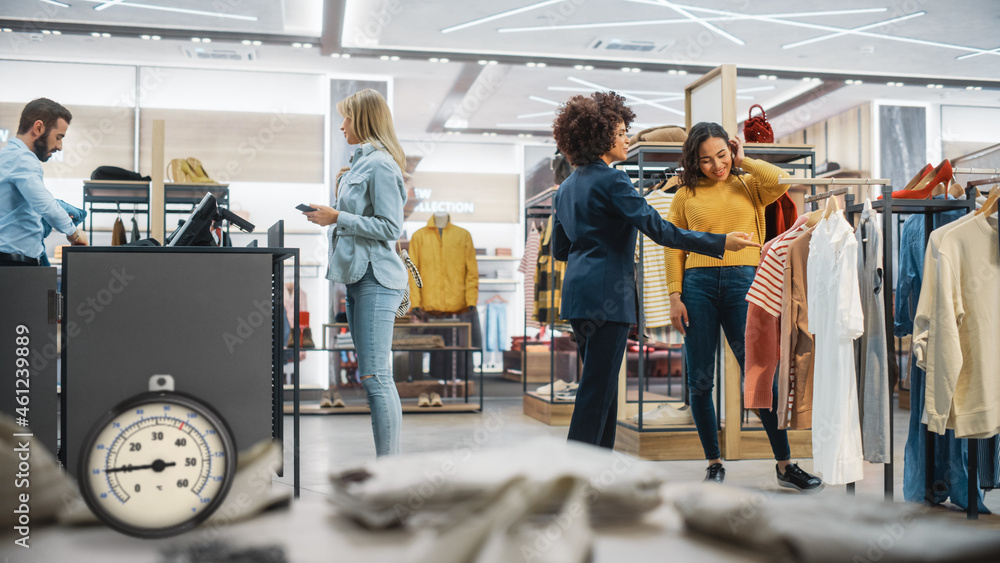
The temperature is 10 °C
